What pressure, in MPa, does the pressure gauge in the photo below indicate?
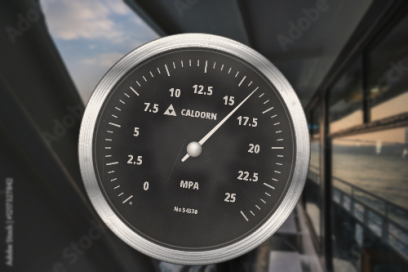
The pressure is 16 MPa
